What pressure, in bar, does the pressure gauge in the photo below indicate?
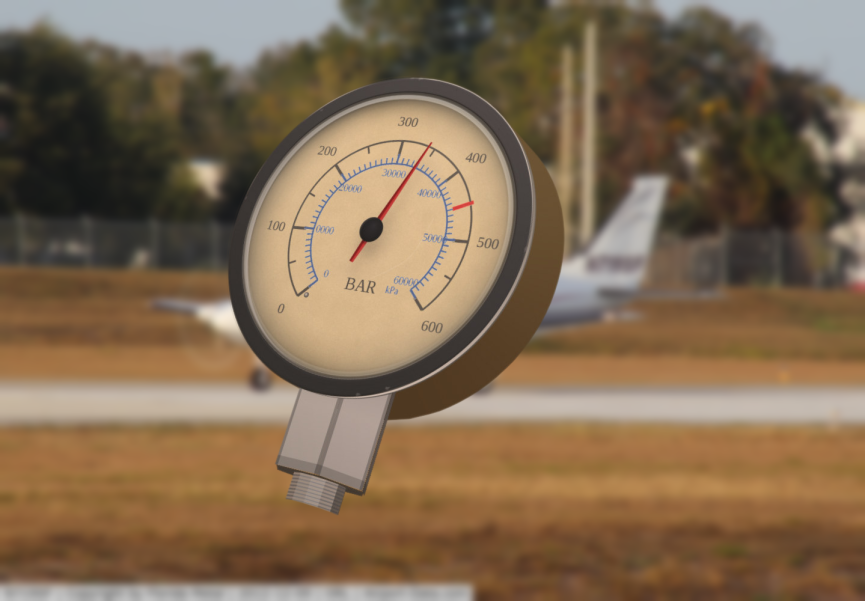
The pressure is 350 bar
